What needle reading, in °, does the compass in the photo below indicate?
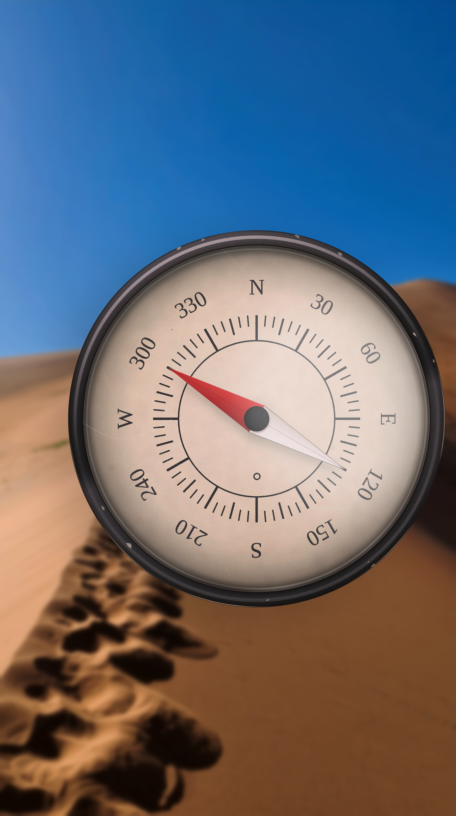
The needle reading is 300 °
